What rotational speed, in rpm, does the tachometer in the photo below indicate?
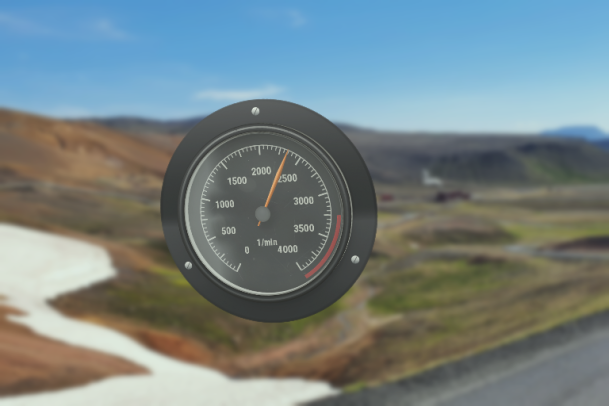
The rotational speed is 2350 rpm
